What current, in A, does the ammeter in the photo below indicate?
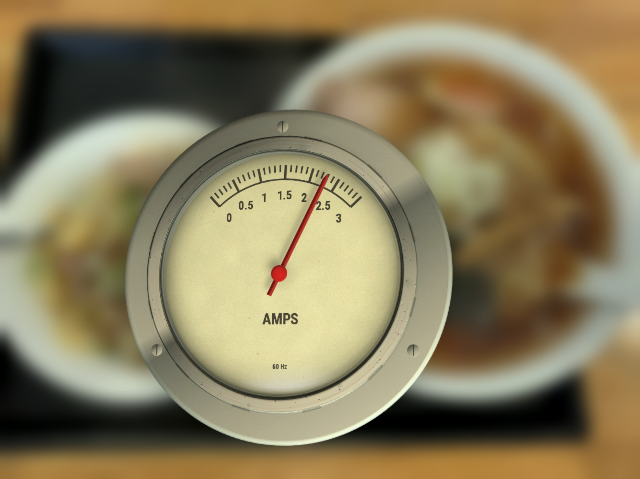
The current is 2.3 A
